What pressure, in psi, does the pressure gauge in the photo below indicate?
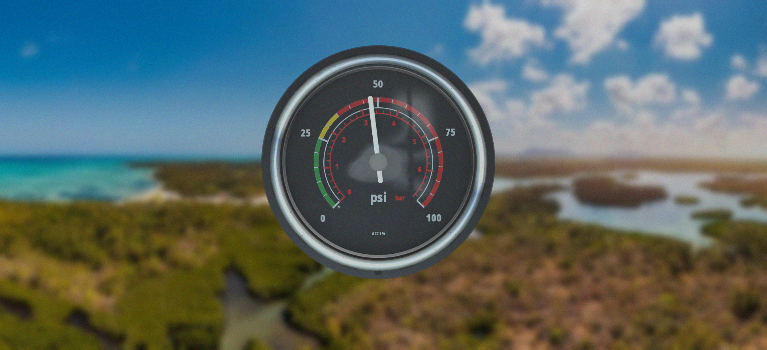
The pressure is 47.5 psi
